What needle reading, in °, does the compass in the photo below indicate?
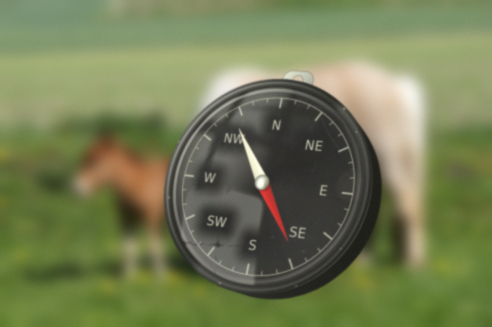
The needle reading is 145 °
